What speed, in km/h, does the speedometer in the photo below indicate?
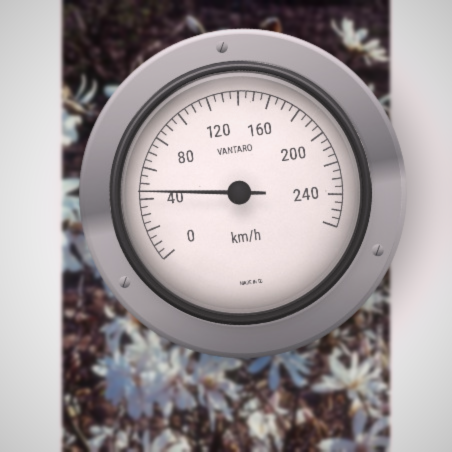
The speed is 45 km/h
